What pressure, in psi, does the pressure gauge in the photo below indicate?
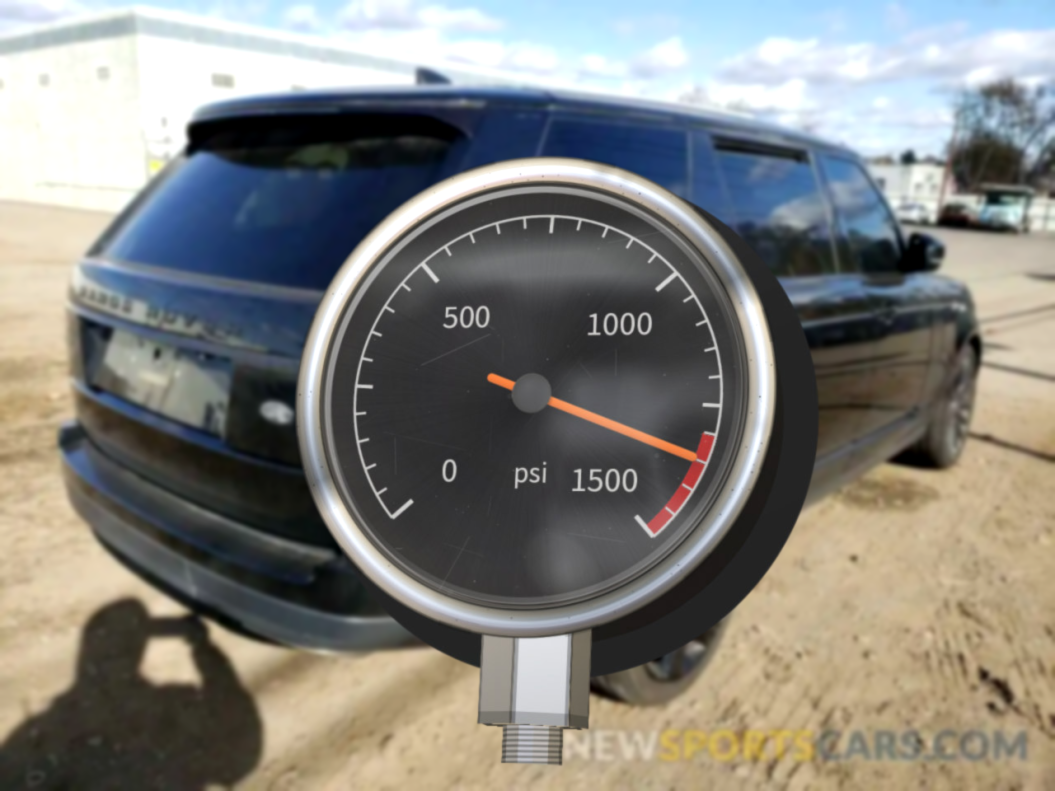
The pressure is 1350 psi
